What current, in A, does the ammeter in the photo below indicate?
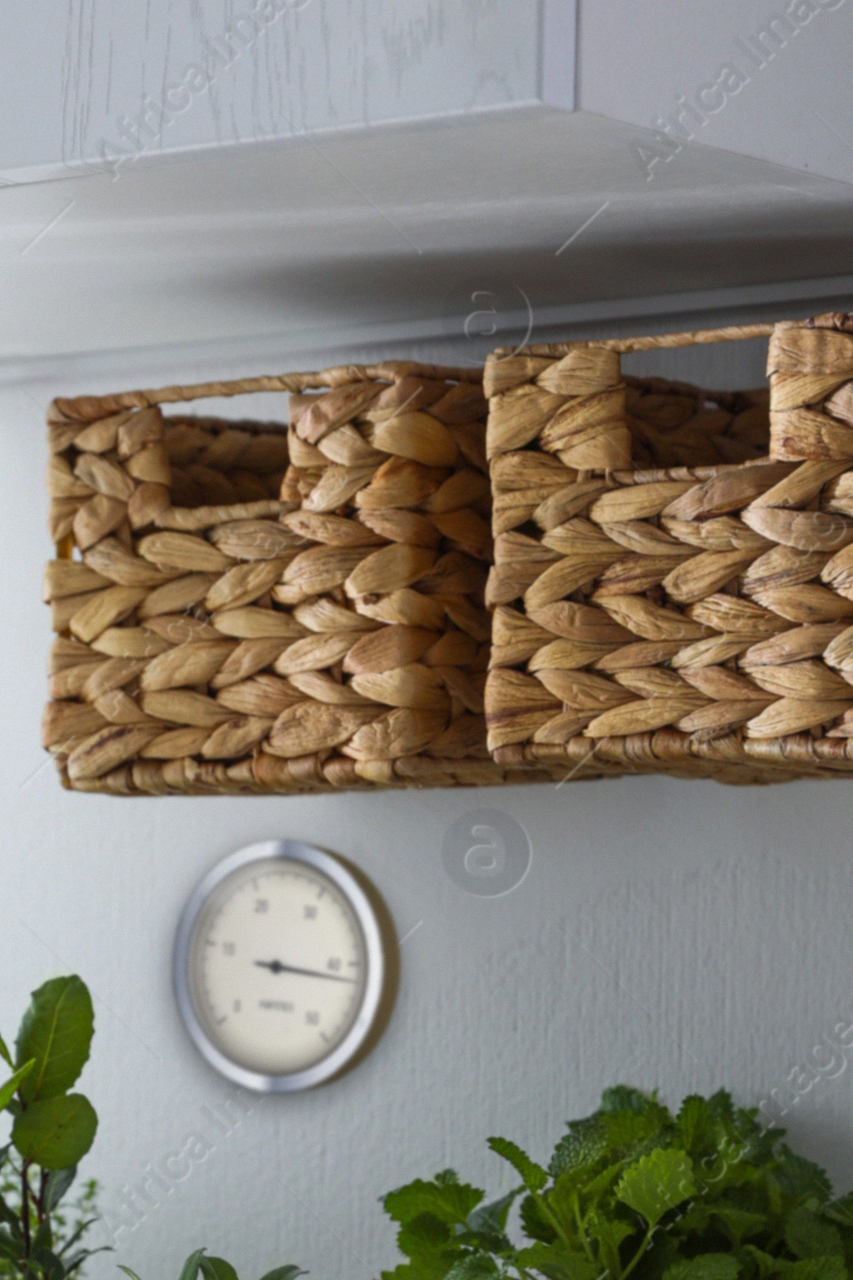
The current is 42 A
